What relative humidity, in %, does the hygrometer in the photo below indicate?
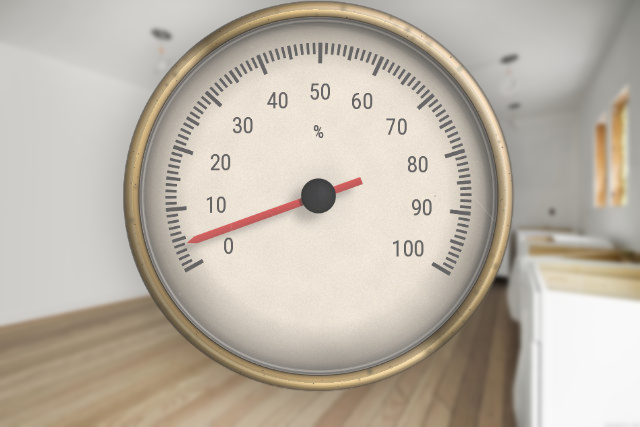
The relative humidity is 4 %
